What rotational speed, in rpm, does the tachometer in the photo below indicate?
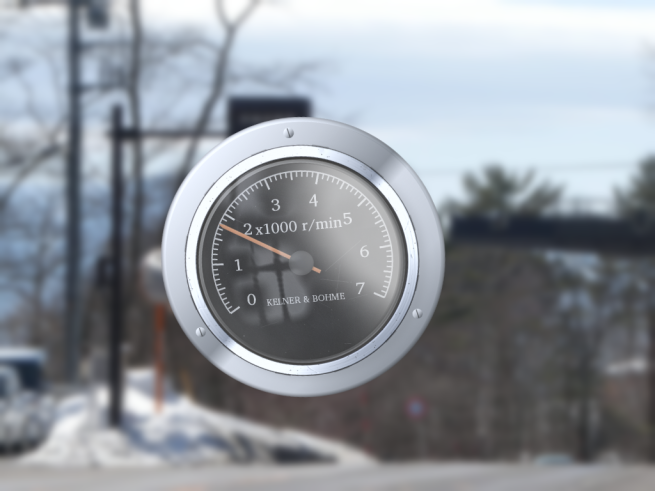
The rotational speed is 1800 rpm
